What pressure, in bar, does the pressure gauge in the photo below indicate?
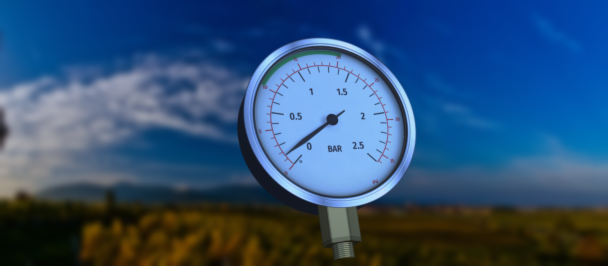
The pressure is 0.1 bar
